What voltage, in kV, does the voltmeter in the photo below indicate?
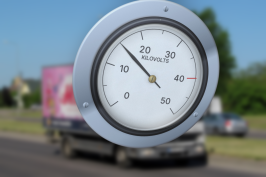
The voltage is 15 kV
